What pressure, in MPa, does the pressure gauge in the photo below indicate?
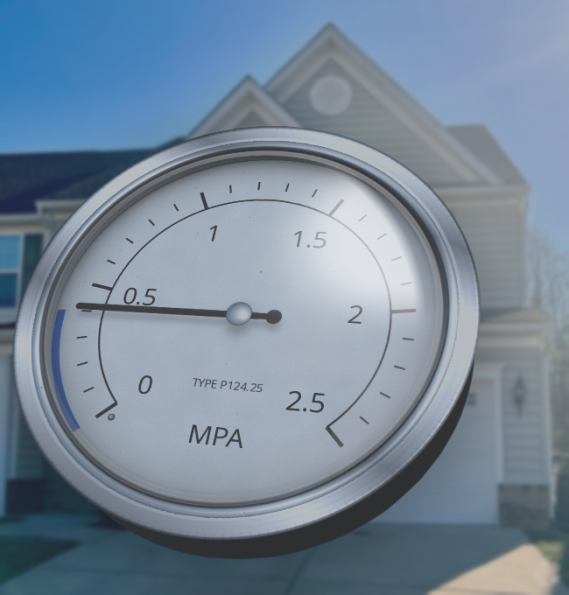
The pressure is 0.4 MPa
